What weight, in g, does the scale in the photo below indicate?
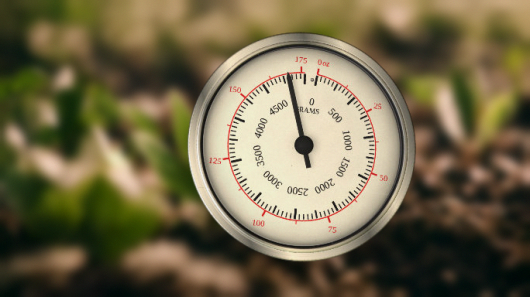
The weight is 4800 g
